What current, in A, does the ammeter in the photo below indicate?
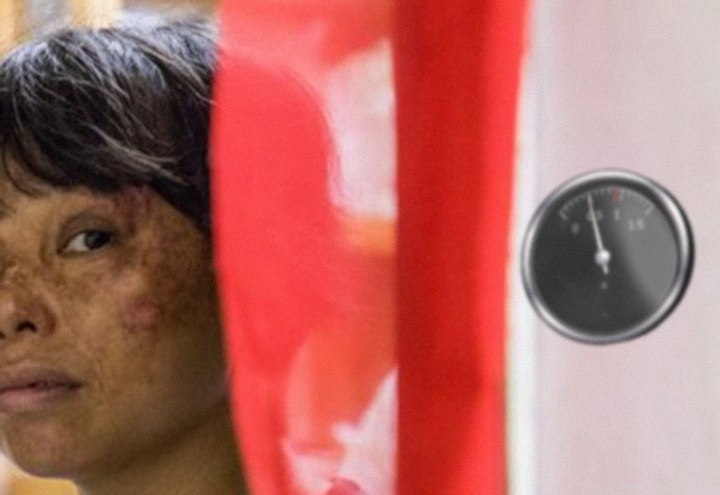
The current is 0.5 A
